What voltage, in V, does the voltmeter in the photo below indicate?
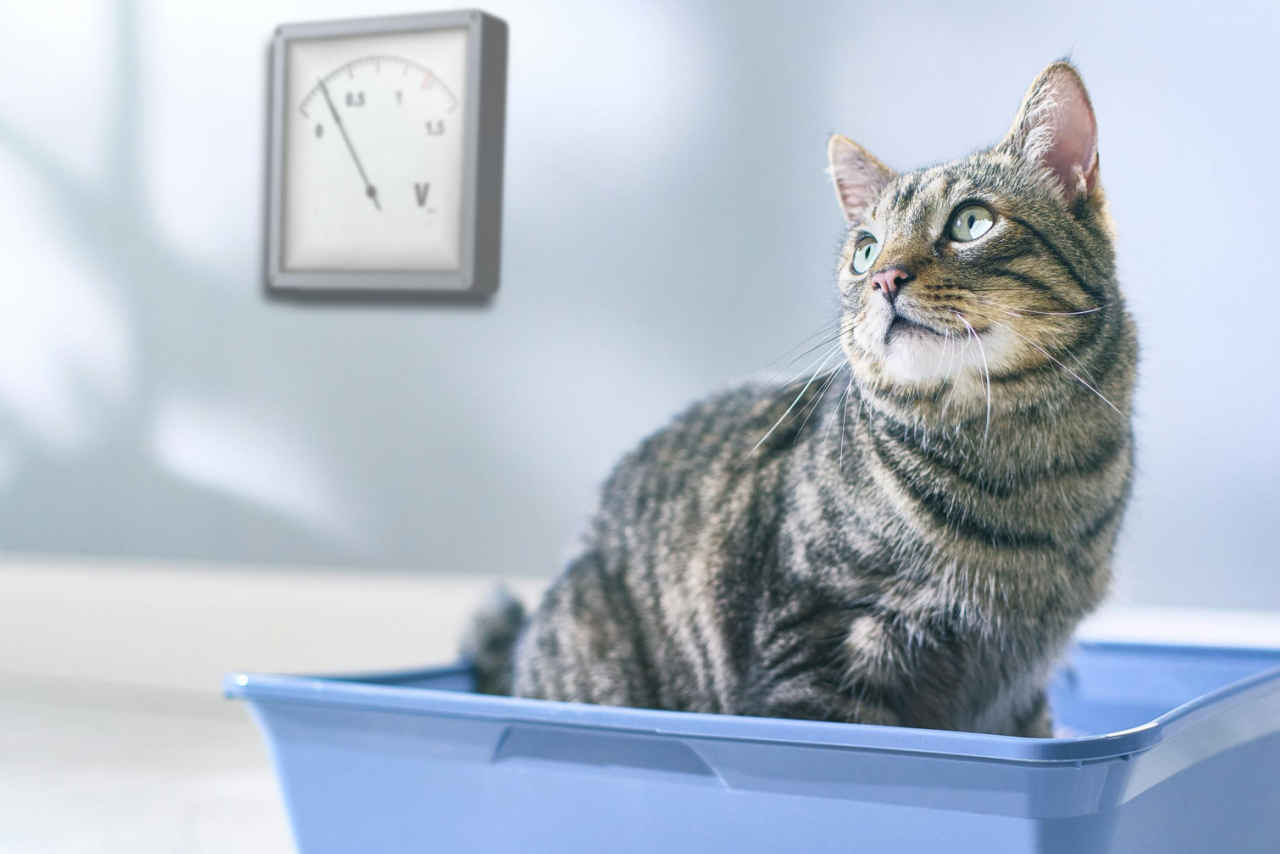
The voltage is 0.25 V
